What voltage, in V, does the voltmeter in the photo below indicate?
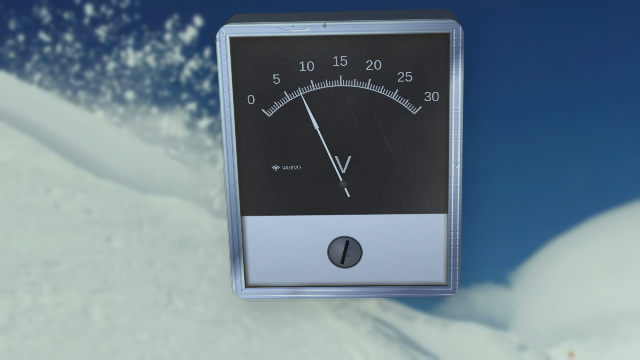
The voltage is 7.5 V
